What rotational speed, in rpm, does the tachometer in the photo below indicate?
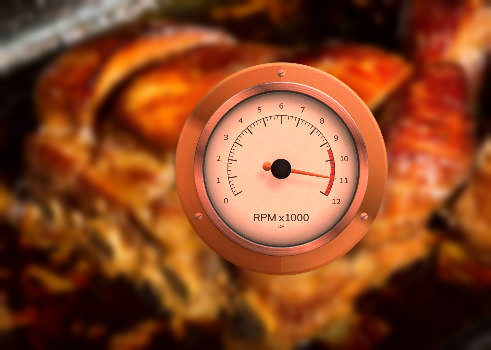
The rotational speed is 11000 rpm
